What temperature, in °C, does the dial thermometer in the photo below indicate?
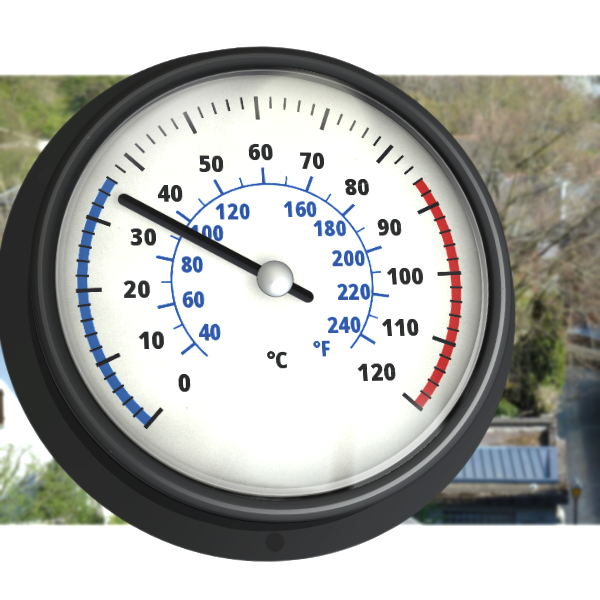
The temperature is 34 °C
